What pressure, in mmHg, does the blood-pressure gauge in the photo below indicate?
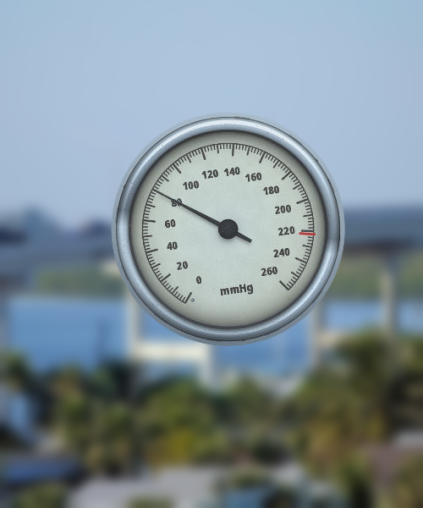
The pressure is 80 mmHg
